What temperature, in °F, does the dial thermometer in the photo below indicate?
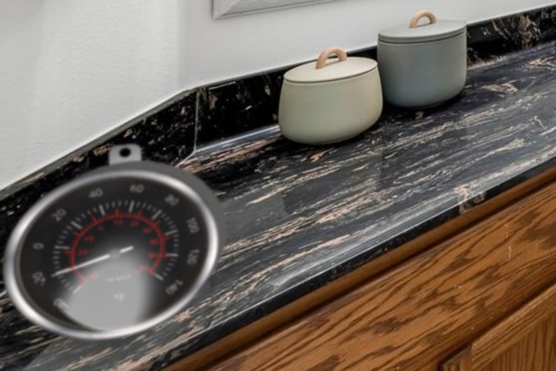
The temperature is -20 °F
